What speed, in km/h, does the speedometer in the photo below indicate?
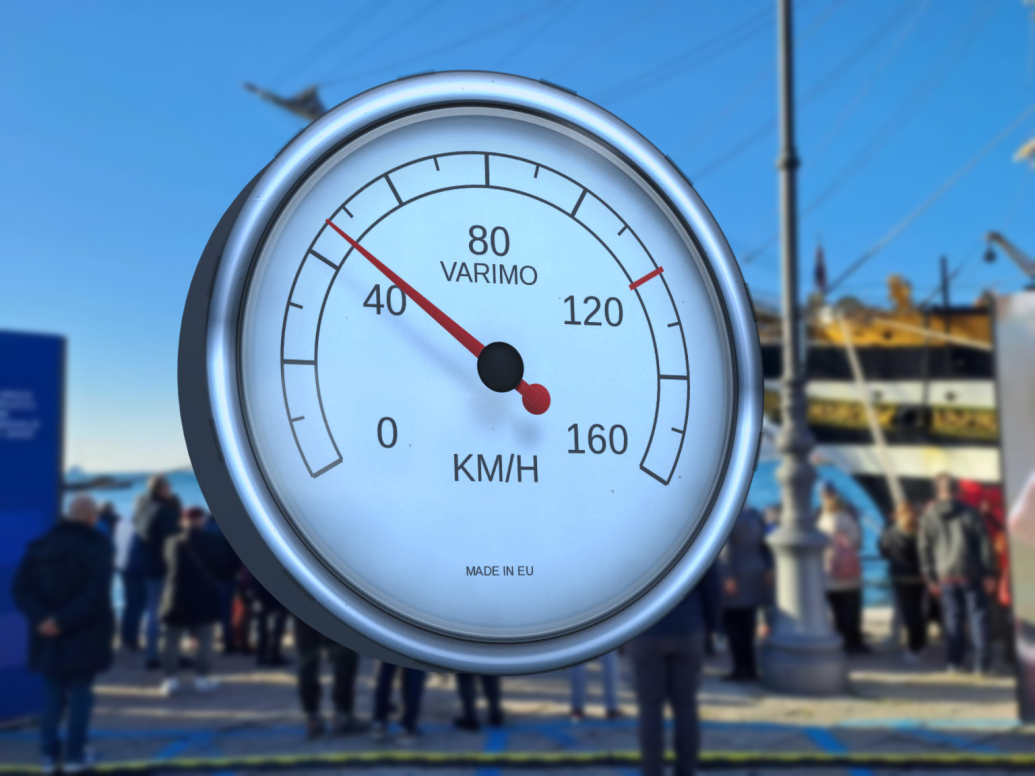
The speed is 45 km/h
